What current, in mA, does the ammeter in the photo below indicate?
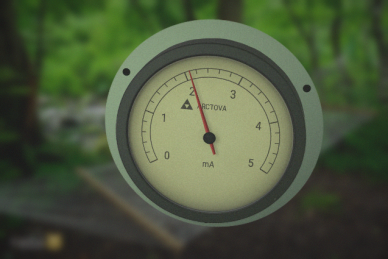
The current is 2.1 mA
